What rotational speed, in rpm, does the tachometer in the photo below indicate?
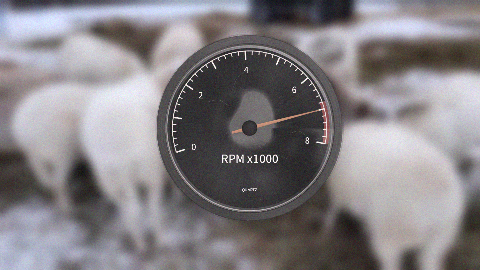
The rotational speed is 7000 rpm
